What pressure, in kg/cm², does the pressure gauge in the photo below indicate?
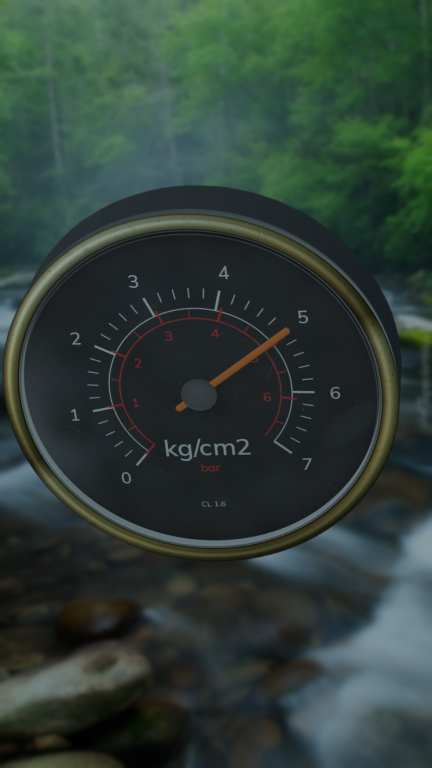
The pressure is 5 kg/cm²
